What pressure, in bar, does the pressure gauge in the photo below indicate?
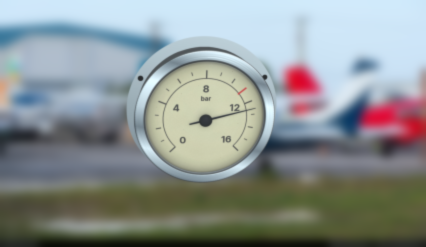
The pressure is 12.5 bar
